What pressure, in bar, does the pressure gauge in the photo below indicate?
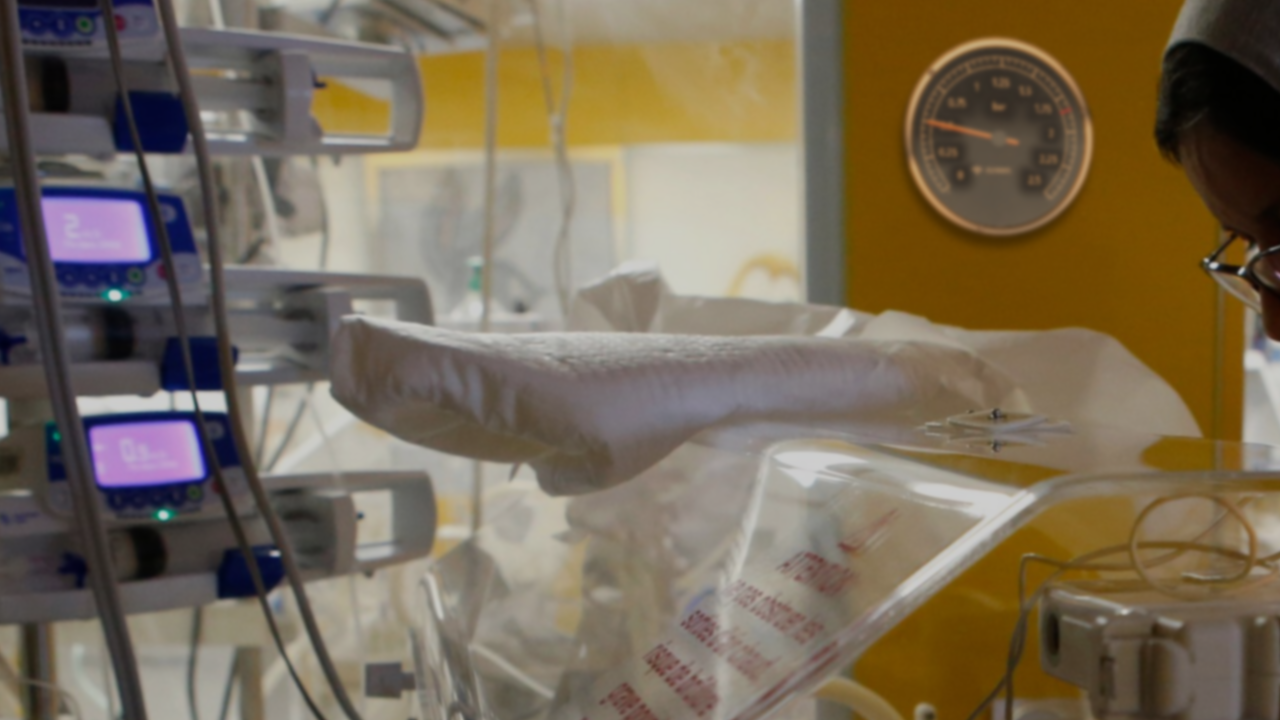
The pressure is 0.5 bar
